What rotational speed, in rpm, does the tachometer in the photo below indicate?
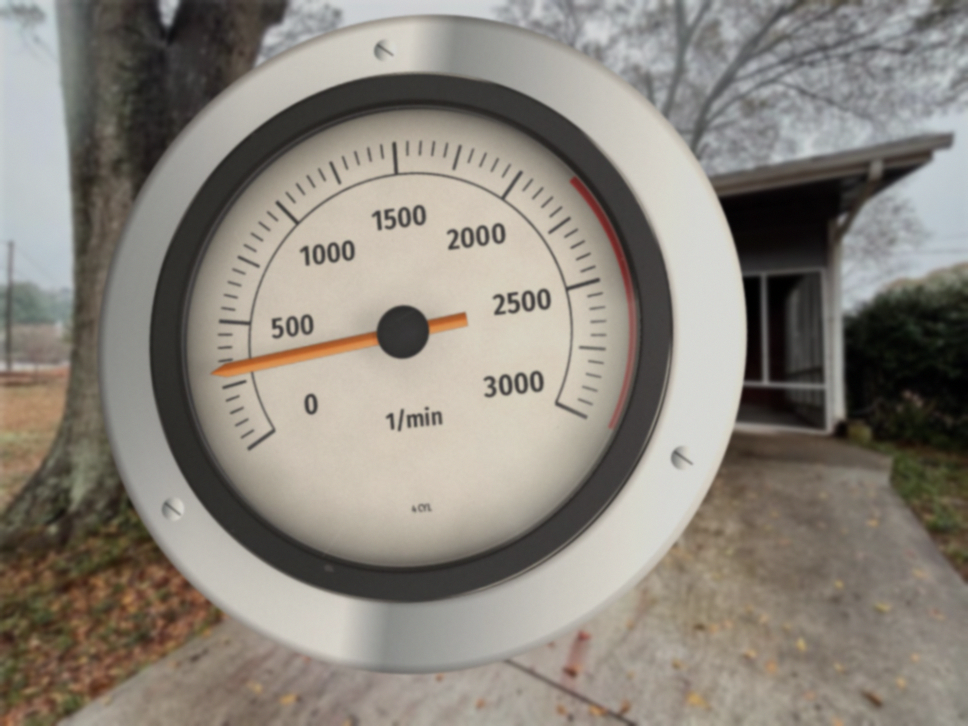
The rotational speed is 300 rpm
